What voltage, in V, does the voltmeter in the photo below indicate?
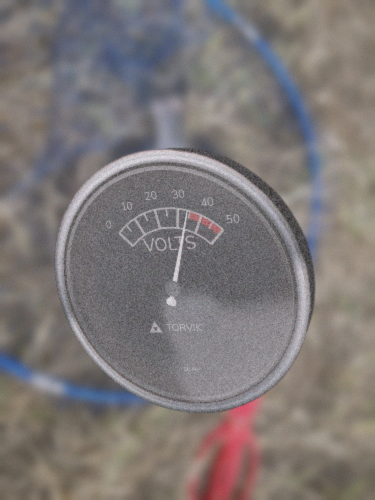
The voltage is 35 V
